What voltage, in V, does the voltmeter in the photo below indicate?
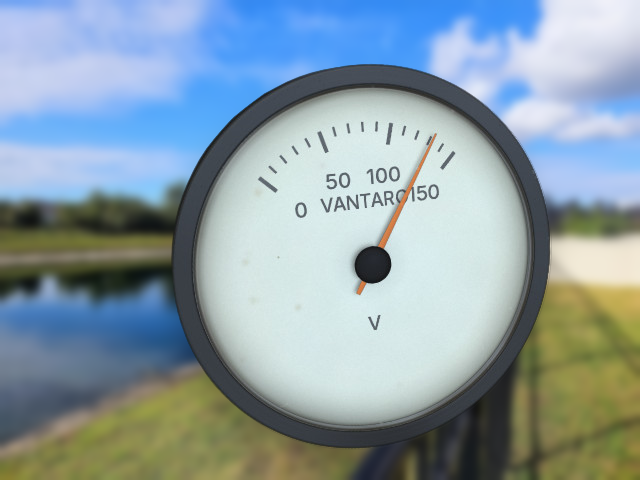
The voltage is 130 V
